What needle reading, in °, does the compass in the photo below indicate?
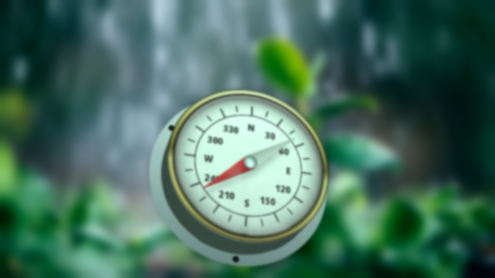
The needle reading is 232.5 °
